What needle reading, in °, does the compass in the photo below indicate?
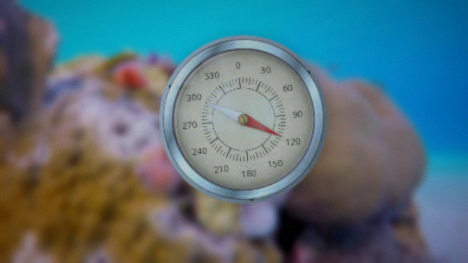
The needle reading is 120 °
